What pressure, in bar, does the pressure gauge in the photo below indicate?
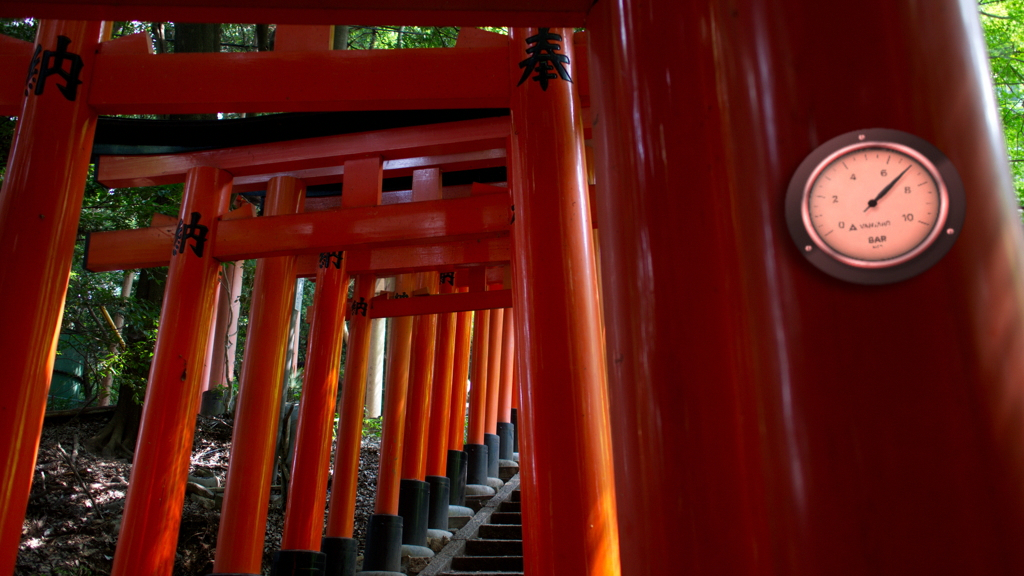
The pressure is 7 bar
